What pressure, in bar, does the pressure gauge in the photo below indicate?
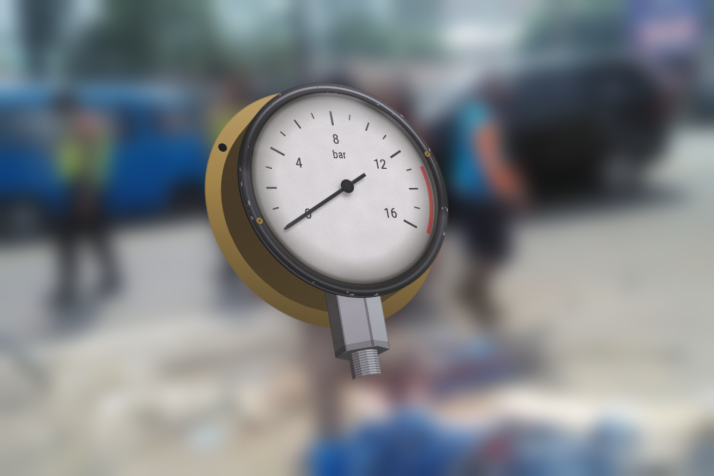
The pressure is 0 bar
